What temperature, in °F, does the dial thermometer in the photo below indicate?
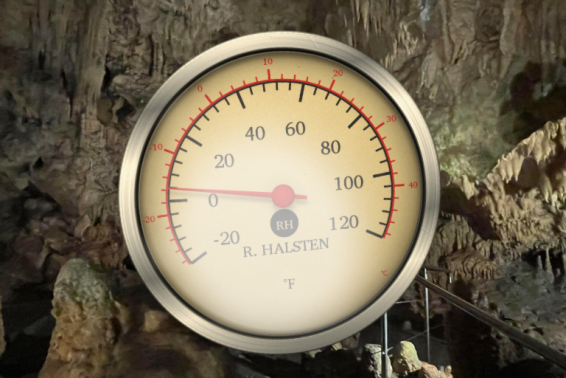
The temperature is 4 °F
